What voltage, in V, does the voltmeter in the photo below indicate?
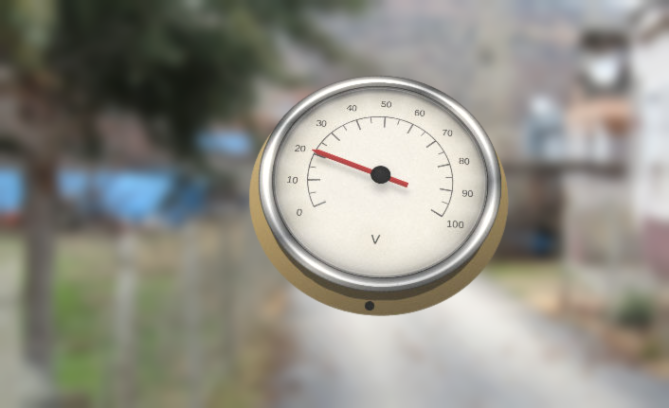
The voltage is 20 V
